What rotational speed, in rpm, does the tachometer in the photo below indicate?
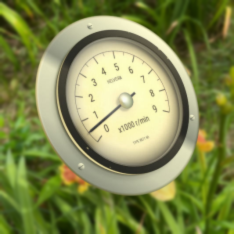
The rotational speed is 500 rpm
